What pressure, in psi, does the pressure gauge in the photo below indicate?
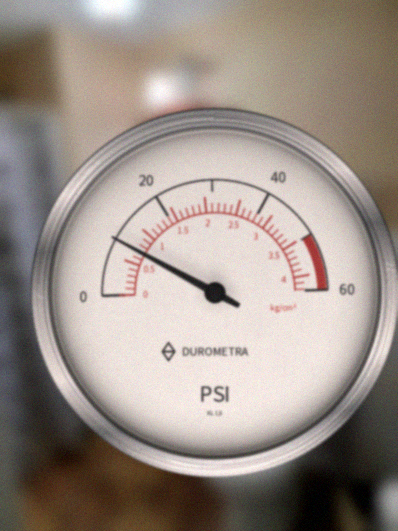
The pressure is 10 psi
